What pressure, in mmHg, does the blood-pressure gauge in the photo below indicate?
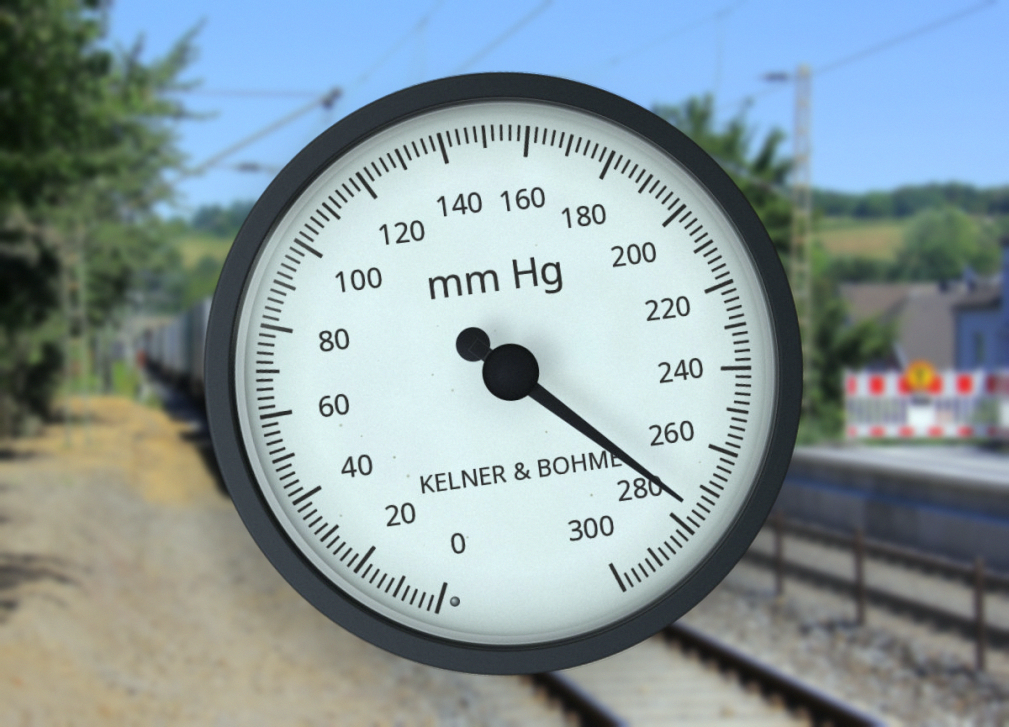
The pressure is 276 mmHg
